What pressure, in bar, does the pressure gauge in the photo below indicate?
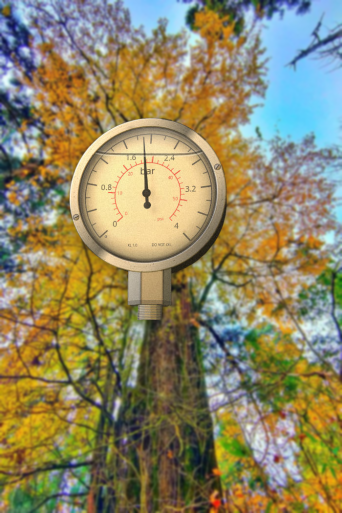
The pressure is 1.9 bar
